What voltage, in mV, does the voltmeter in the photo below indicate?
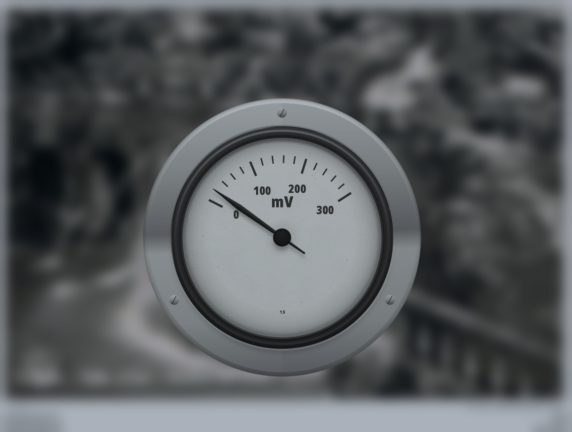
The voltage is 20 mV
